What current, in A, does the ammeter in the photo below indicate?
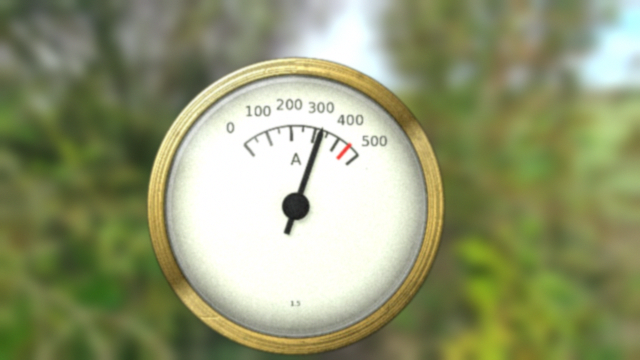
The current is 325 A
